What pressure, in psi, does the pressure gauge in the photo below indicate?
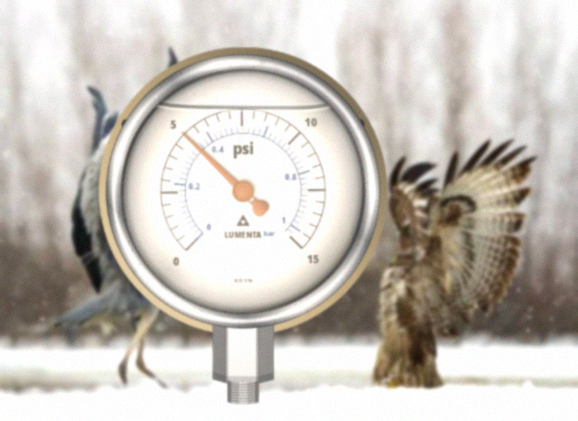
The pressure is 5 psi
